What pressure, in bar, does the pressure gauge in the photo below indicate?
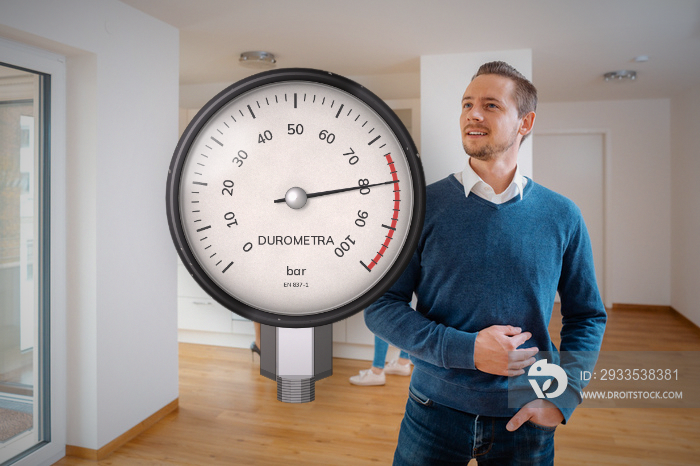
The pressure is 80 bar
